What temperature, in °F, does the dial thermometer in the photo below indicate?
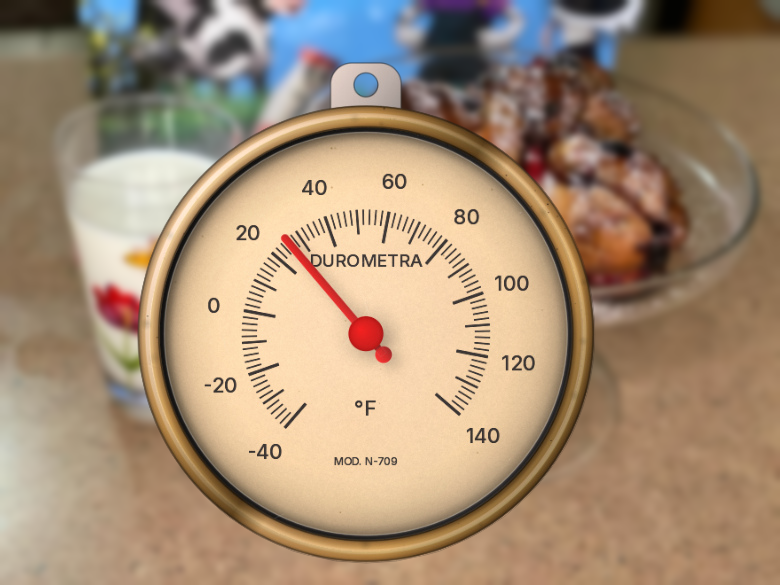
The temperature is 26 °F
